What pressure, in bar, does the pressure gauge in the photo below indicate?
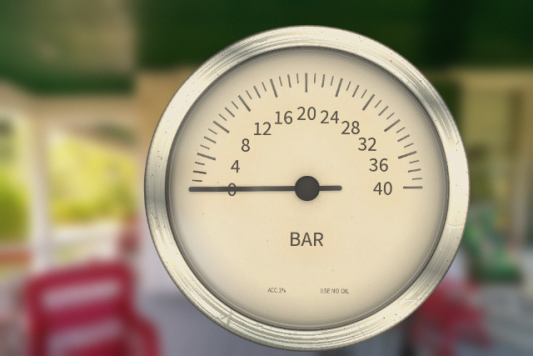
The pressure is 0 bar
